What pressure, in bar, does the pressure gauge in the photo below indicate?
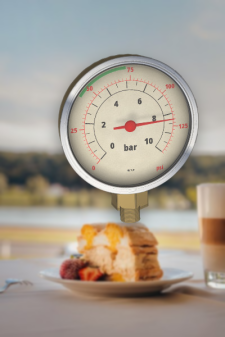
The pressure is 8.25 bar
